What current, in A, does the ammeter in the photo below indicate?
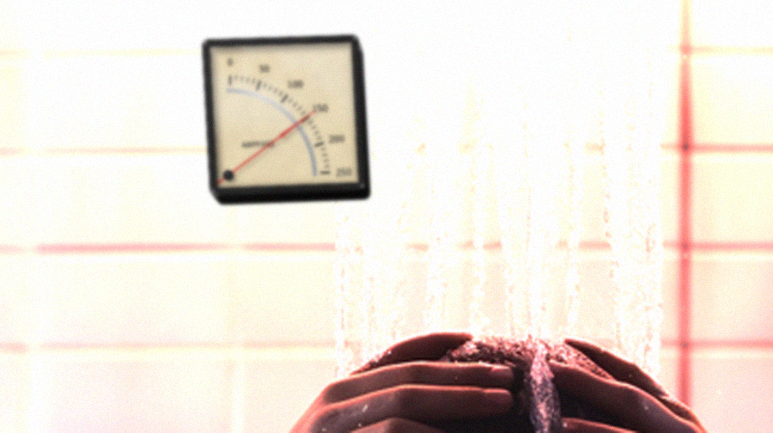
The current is 150 A
